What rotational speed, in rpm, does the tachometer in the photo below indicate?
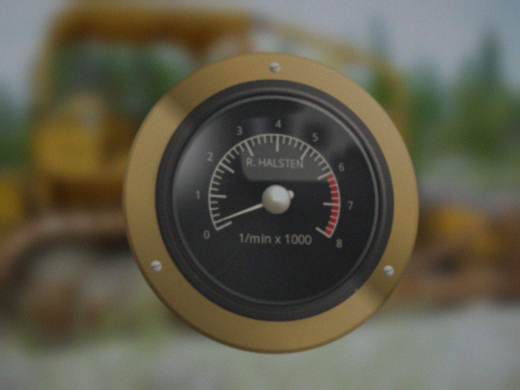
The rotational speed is 200 rpm
